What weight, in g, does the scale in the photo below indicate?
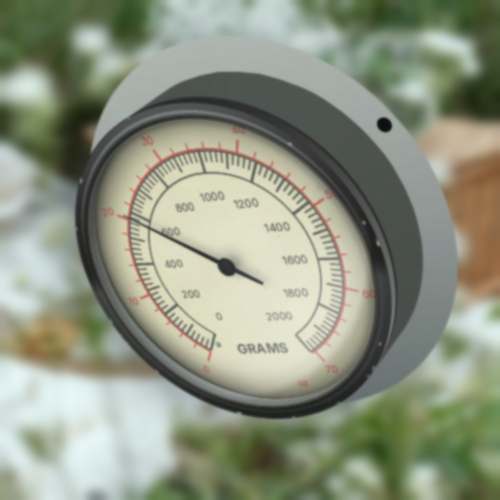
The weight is 600 g
